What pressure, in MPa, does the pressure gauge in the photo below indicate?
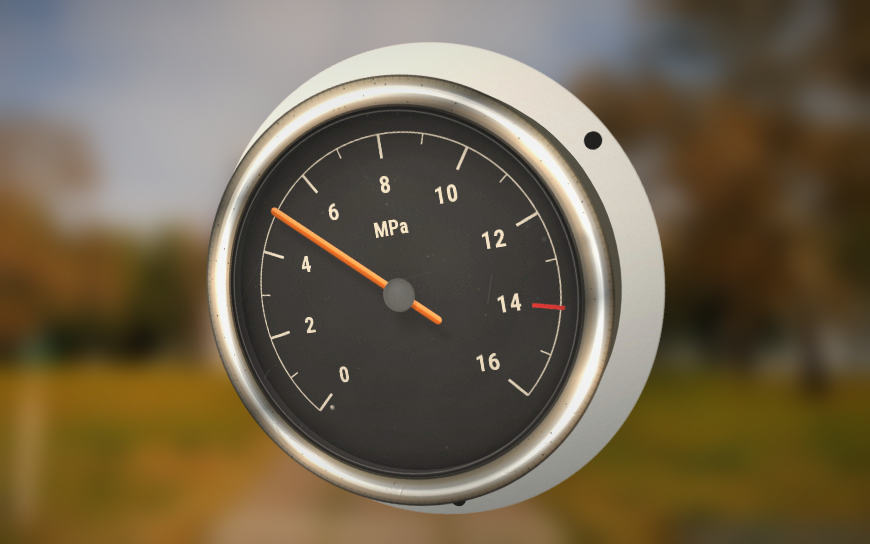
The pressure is 5 MPa
